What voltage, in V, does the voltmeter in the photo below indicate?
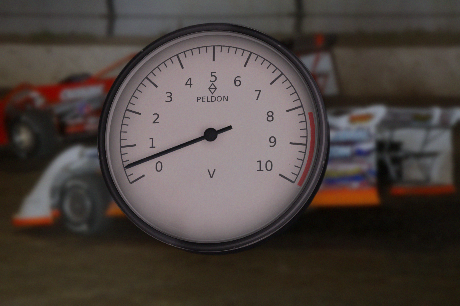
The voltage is 0.4 V
